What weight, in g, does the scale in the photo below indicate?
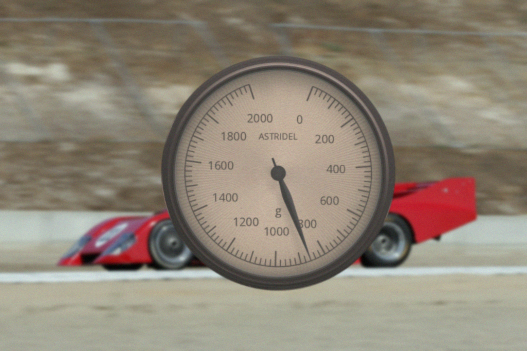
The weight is 860 g
